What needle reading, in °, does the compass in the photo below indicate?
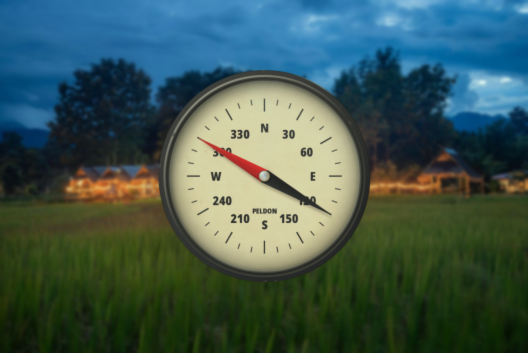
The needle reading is 300 °
